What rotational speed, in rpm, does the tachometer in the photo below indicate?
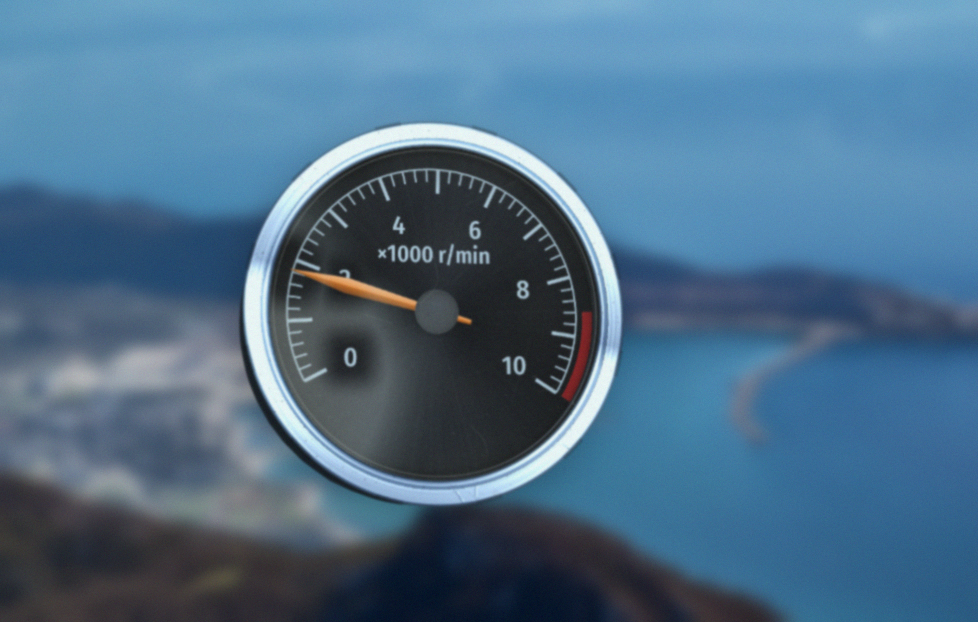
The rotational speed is 1800 rpm
